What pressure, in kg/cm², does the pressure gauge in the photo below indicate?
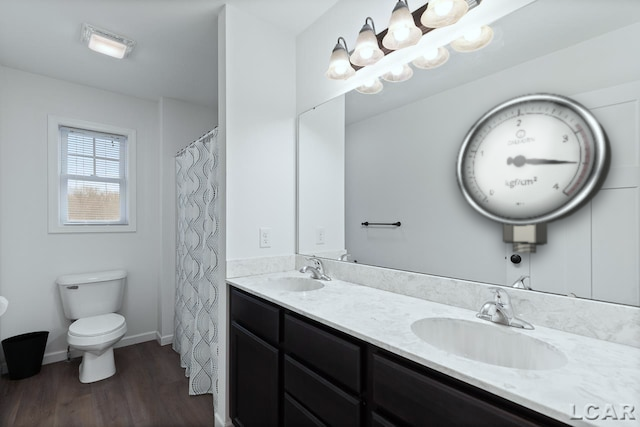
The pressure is 3.5 kg/cm²
